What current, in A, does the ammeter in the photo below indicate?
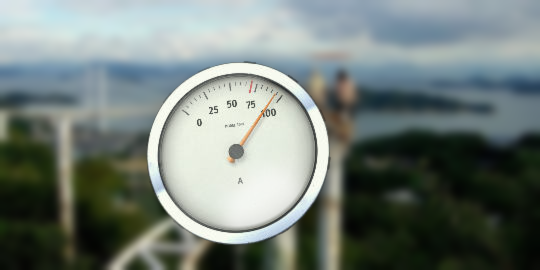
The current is 95 A
